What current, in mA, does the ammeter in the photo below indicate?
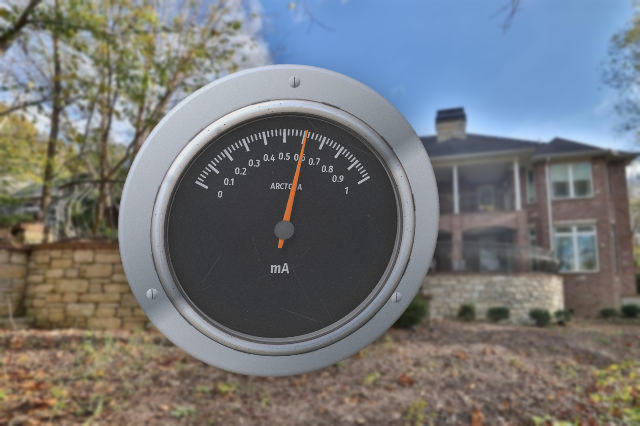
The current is 0.6 mA
